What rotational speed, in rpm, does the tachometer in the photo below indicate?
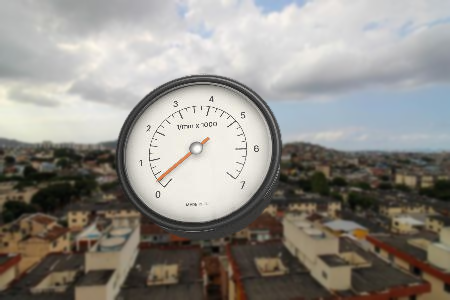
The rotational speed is 250 rpm
